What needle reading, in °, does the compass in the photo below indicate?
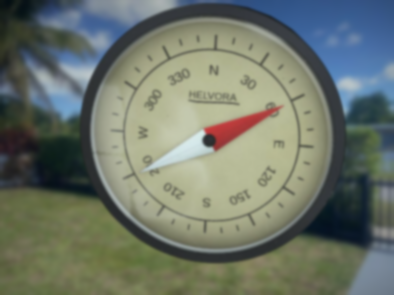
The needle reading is 60 °
